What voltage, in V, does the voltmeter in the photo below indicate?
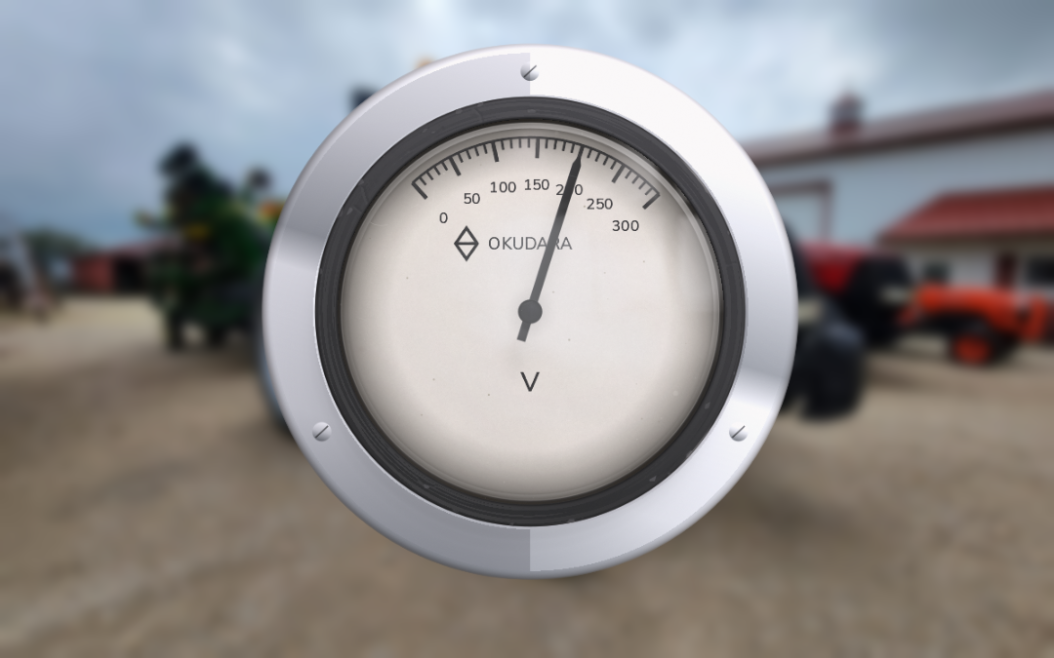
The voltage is 200 V
